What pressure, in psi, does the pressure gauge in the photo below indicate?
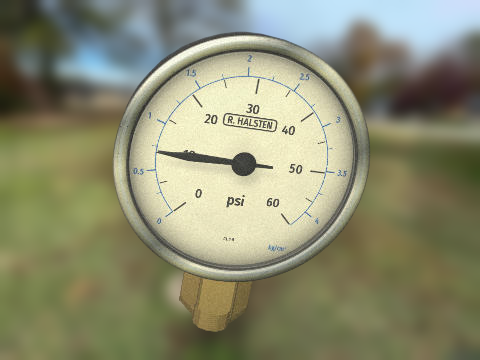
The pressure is 10 psi
